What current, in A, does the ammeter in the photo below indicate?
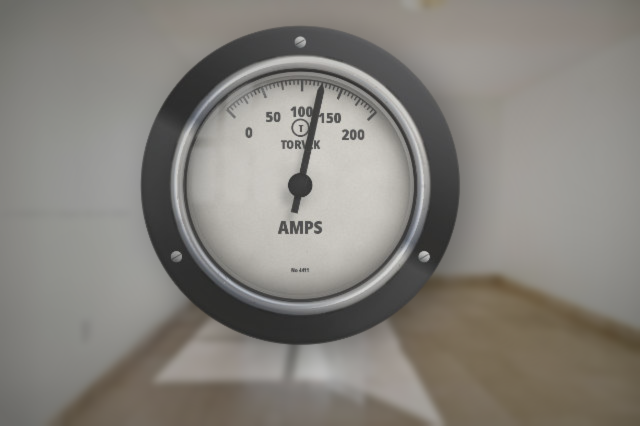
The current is 125 A
